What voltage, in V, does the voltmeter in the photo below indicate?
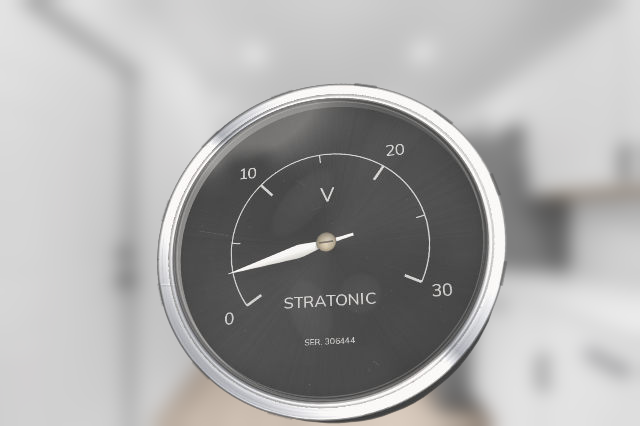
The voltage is 2.5 V
